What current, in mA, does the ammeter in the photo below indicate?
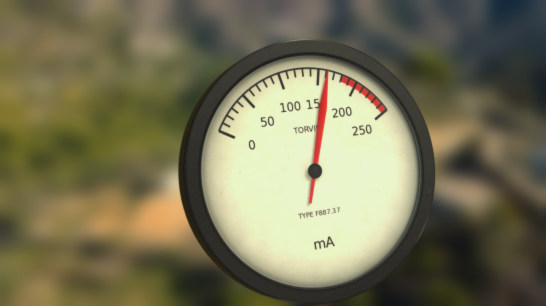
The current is 160 mA
